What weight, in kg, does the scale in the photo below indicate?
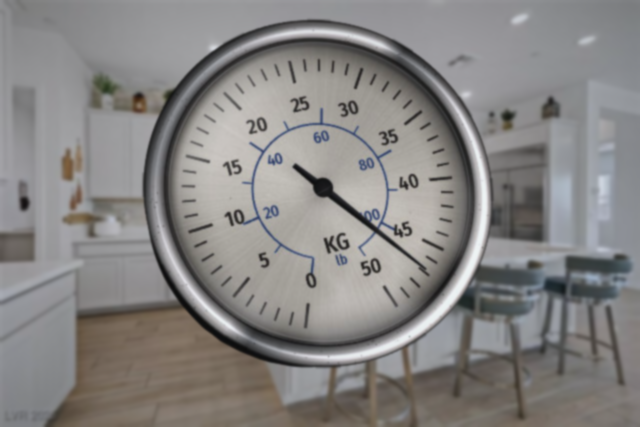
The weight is 47 kg
